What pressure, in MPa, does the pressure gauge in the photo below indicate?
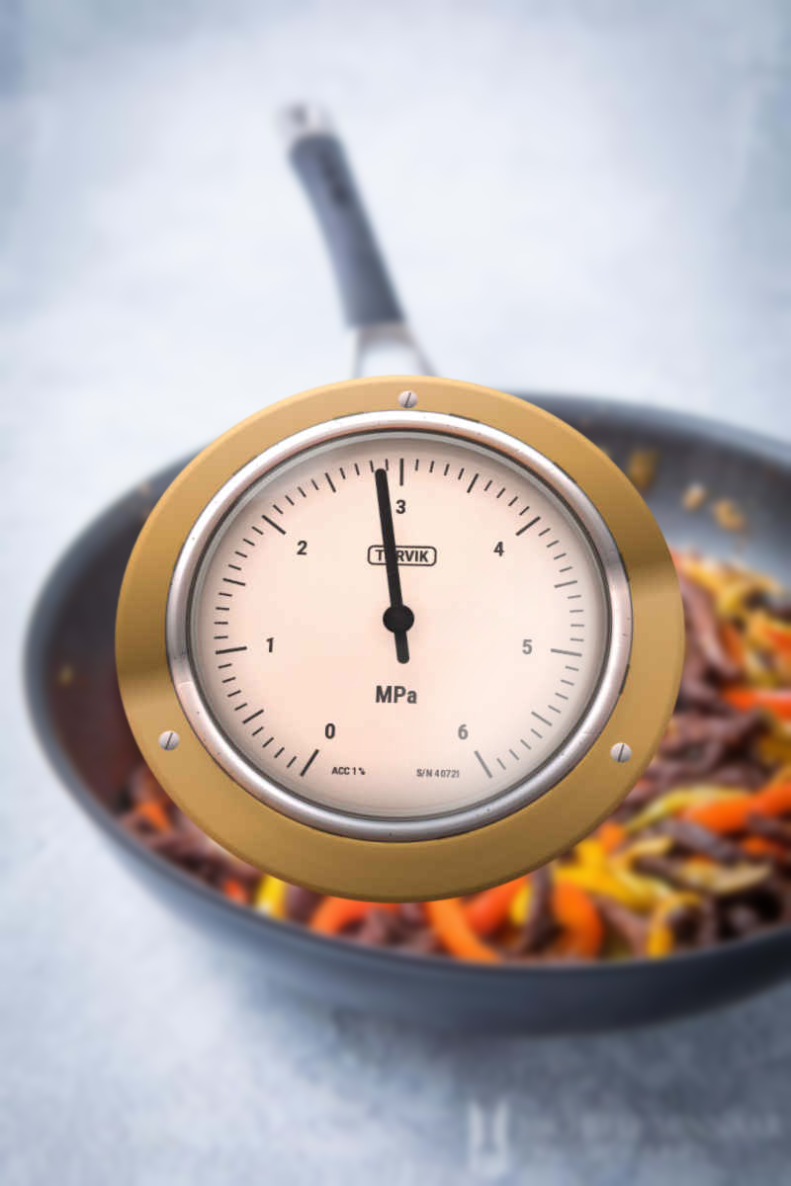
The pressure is 2.85 MPa
